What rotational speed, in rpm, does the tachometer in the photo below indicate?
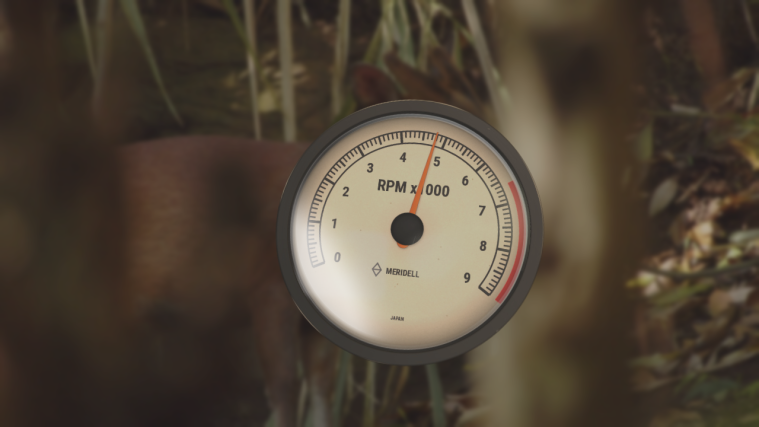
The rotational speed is 4800 rpm
